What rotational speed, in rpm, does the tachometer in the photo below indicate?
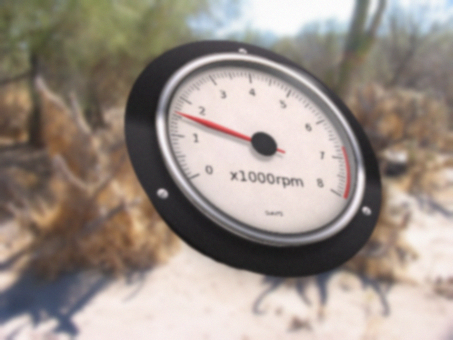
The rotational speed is 1500 rpm
